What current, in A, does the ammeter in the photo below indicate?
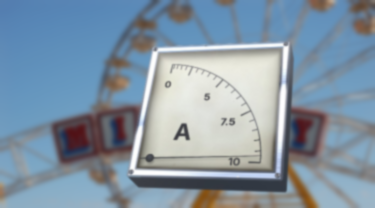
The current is 9.75 A
